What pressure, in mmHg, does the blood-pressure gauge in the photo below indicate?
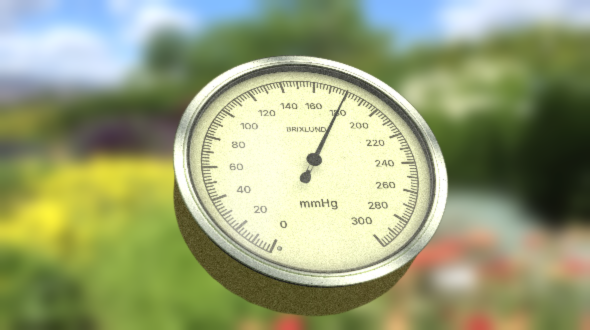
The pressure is 180 mmHg
